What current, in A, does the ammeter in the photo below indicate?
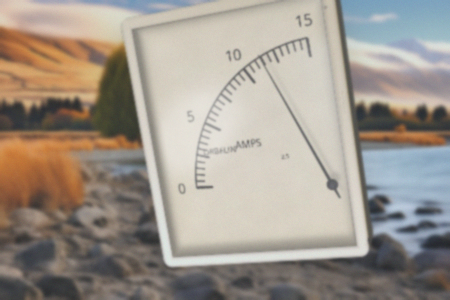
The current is 11.5 A
